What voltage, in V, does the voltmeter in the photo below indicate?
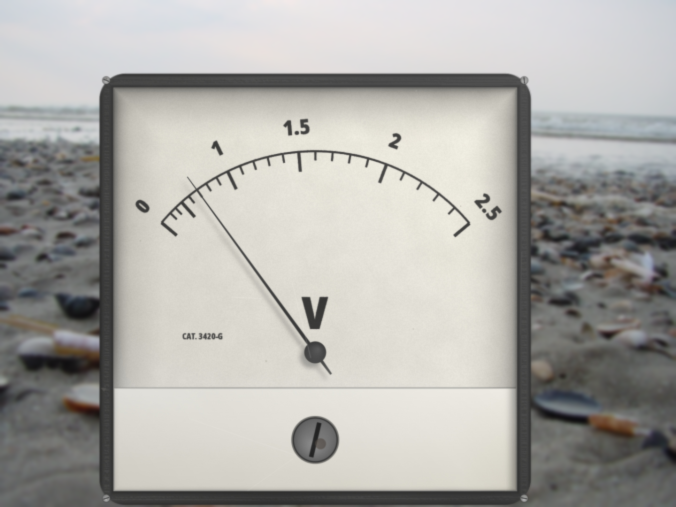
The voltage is 0.7 V
